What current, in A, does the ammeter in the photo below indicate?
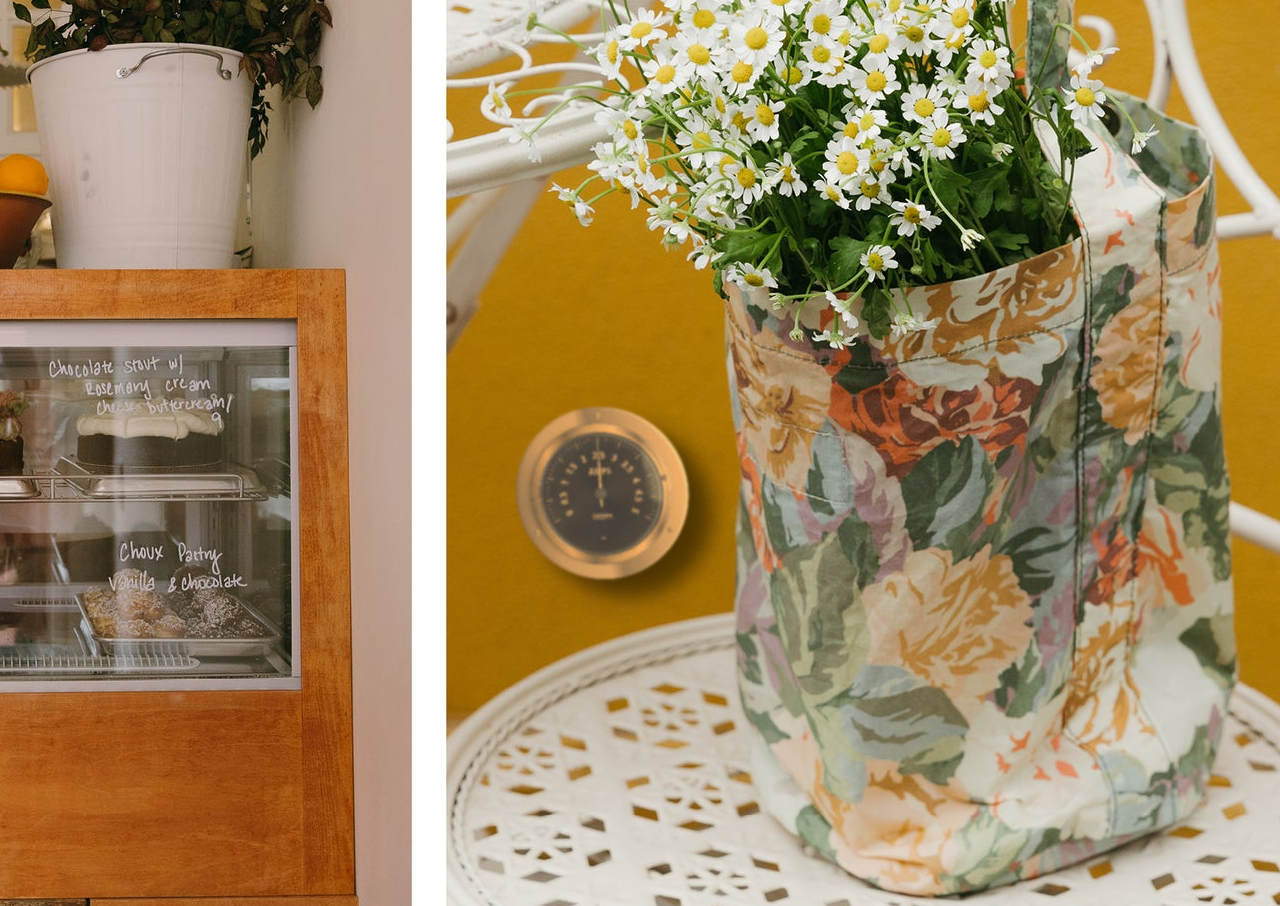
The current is 2.5 A
